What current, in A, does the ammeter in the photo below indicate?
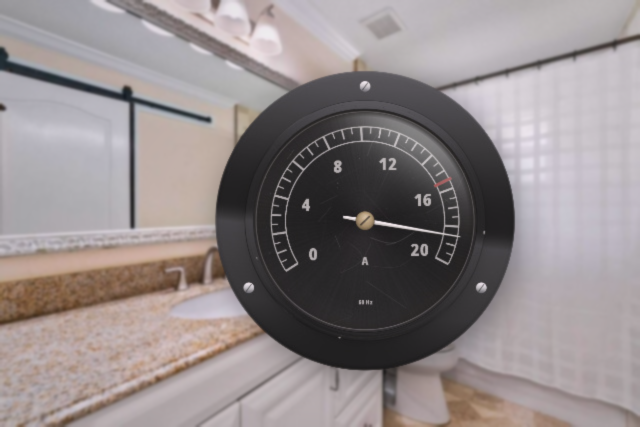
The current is 18.5 A
